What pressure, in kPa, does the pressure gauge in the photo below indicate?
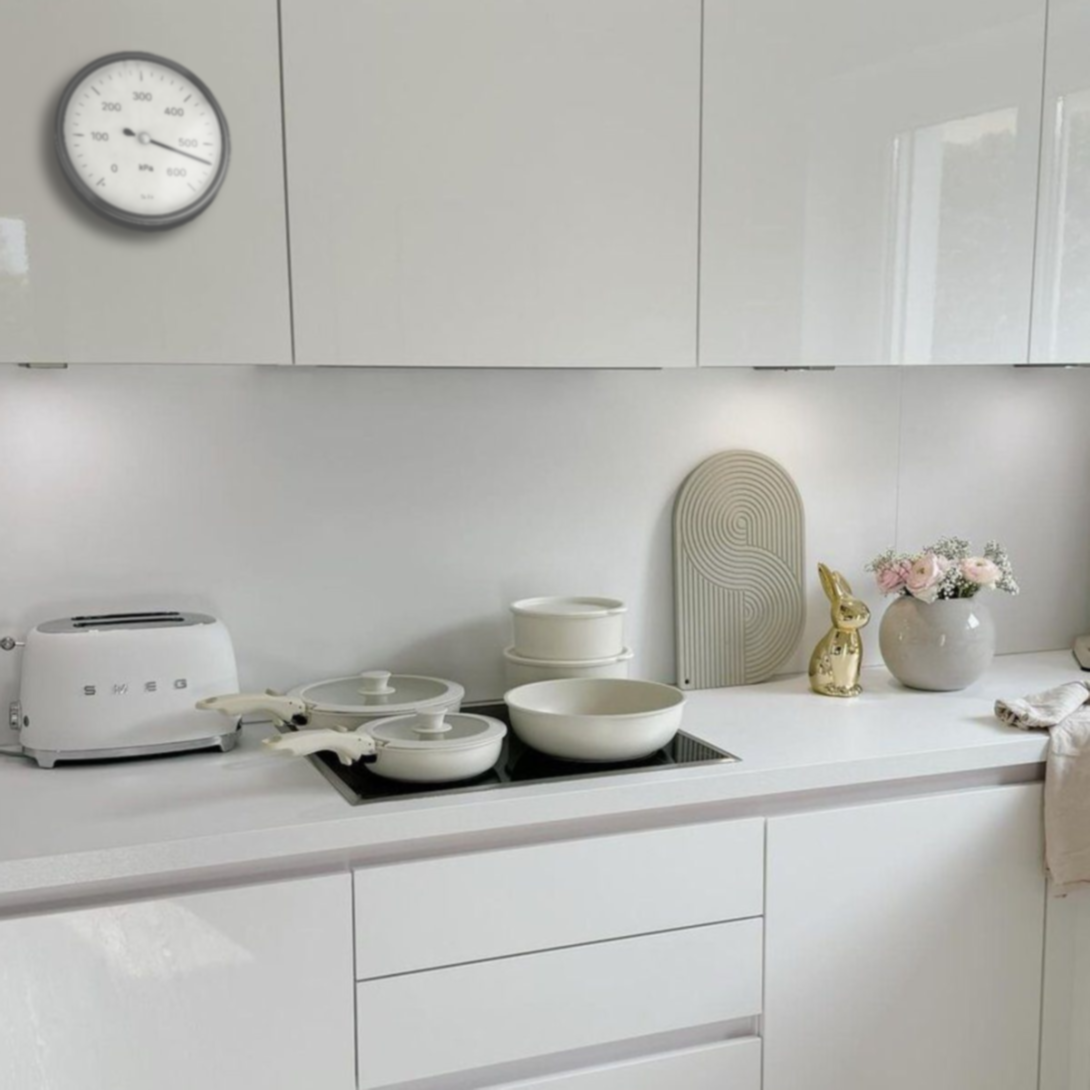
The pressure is 540 kPa
